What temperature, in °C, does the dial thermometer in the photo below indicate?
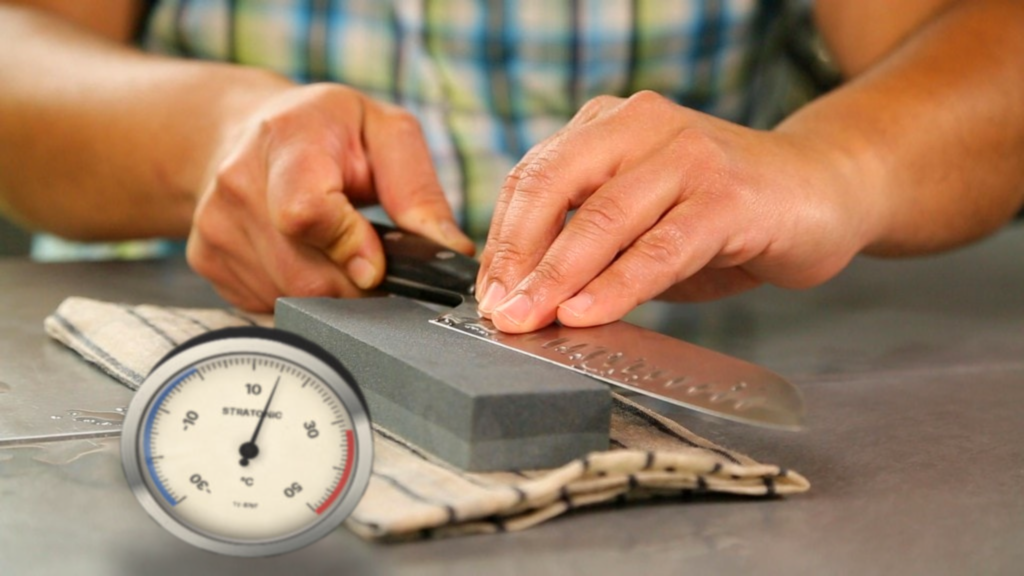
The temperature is 15 °C
